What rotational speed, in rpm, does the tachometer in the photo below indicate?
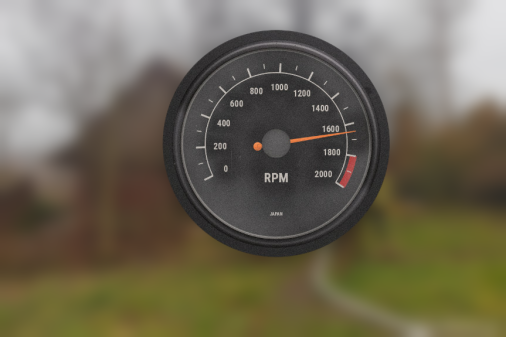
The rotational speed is 1650 rpm
